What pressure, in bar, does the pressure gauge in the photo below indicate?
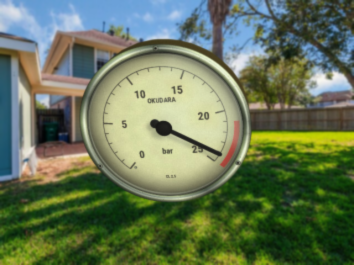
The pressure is 24 bar
